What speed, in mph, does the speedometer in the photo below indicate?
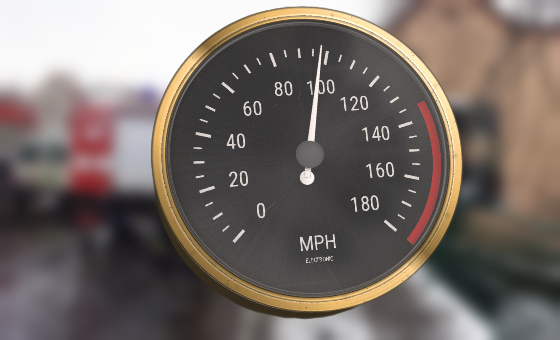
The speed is 97.5 mph
